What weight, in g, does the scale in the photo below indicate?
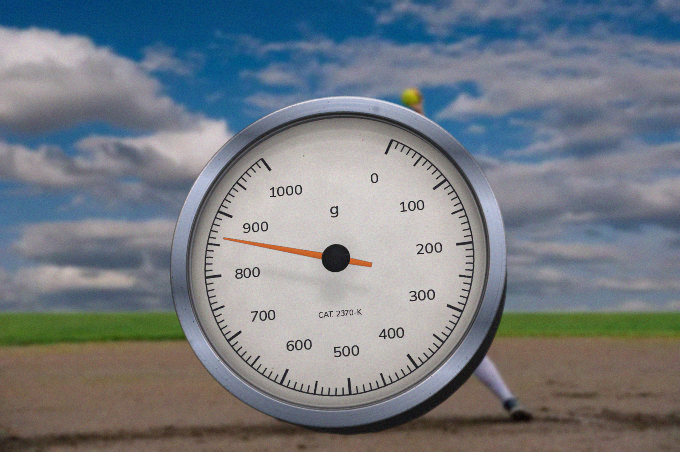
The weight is 860 g
